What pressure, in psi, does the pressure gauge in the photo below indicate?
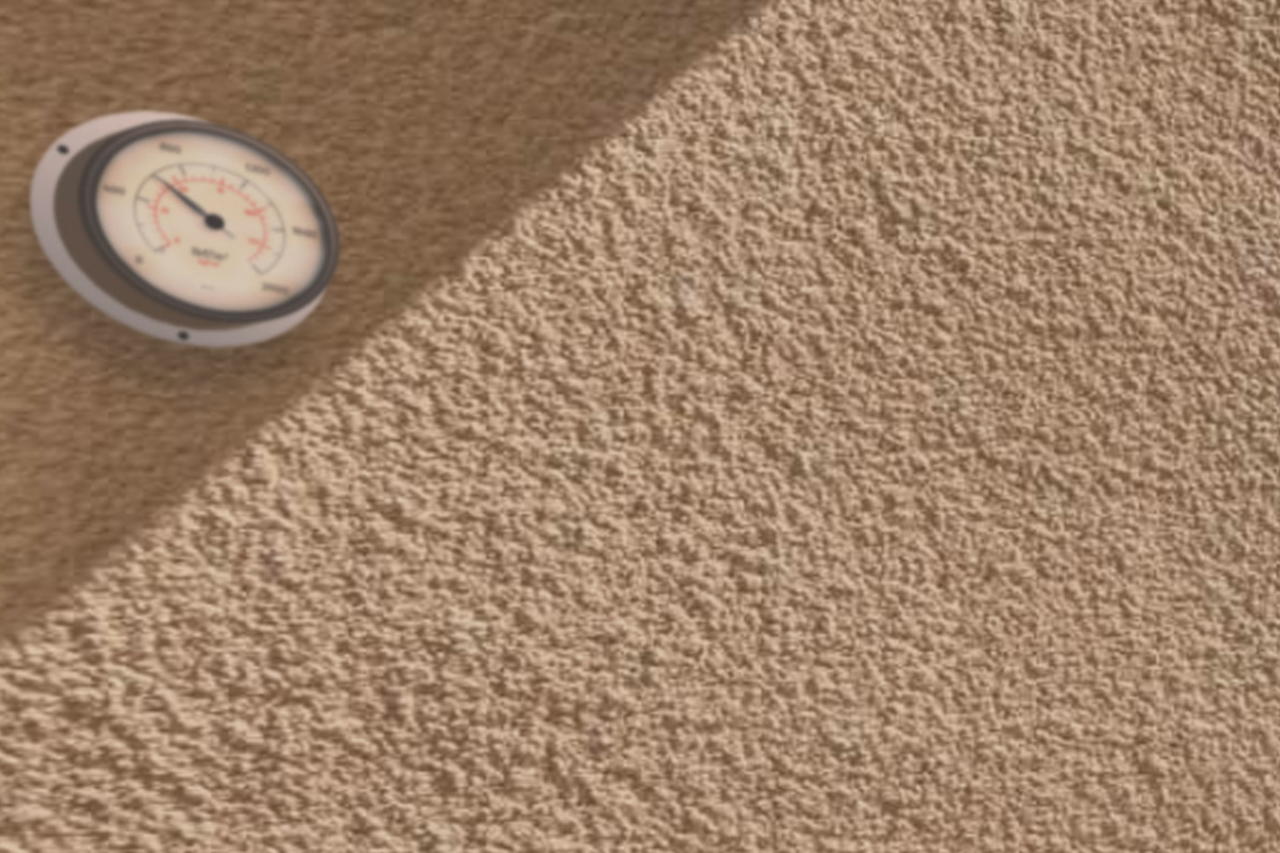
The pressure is 600 psi
